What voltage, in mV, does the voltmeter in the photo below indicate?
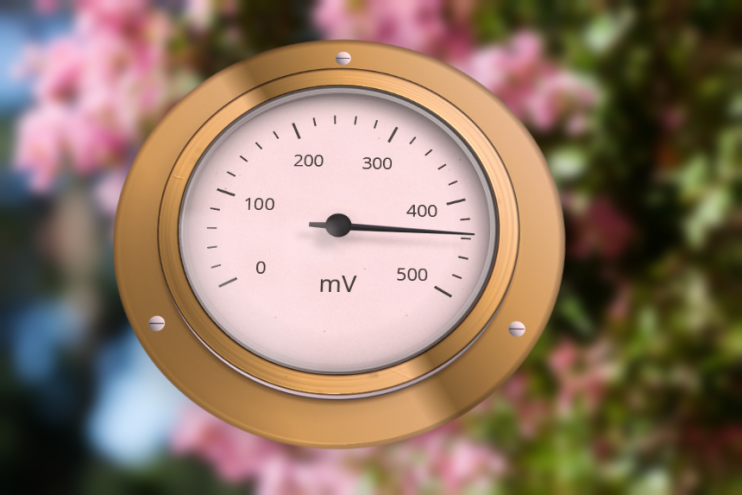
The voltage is 440 mV
